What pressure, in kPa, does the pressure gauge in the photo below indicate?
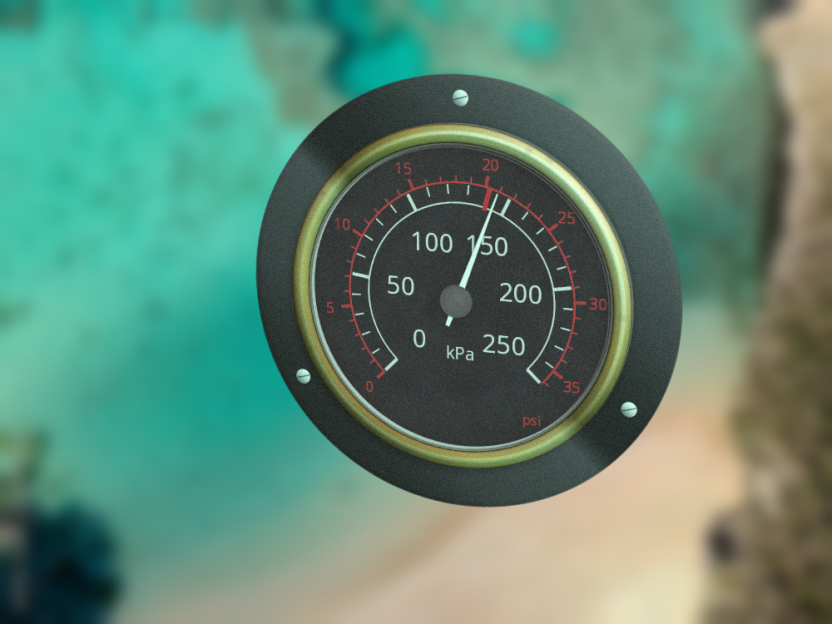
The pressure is 145 kPa
